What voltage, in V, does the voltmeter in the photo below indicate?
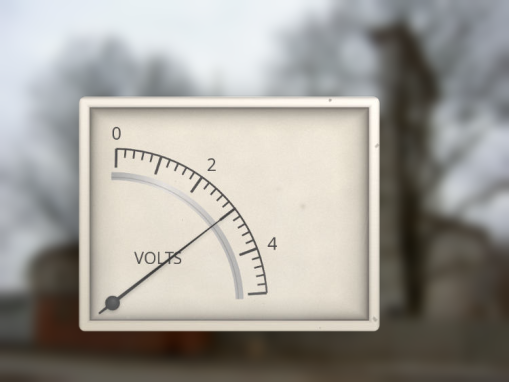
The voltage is 3 V
